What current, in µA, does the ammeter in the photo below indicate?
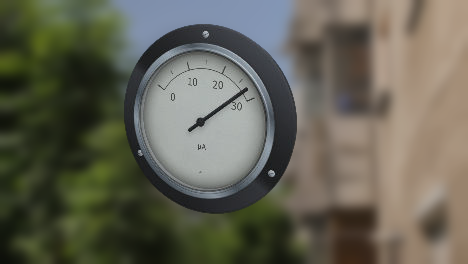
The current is 27.5 µA
